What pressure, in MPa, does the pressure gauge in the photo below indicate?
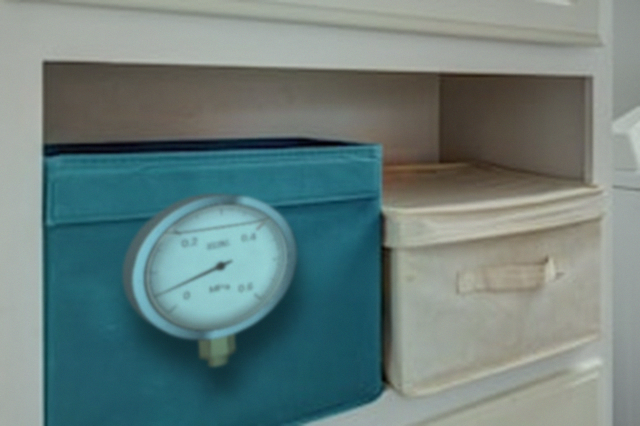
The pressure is 0.05 MPa
